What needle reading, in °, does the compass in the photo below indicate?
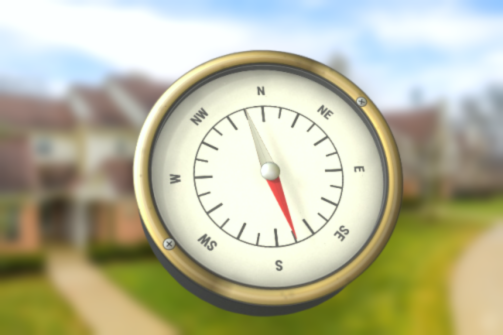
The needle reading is 165 °
